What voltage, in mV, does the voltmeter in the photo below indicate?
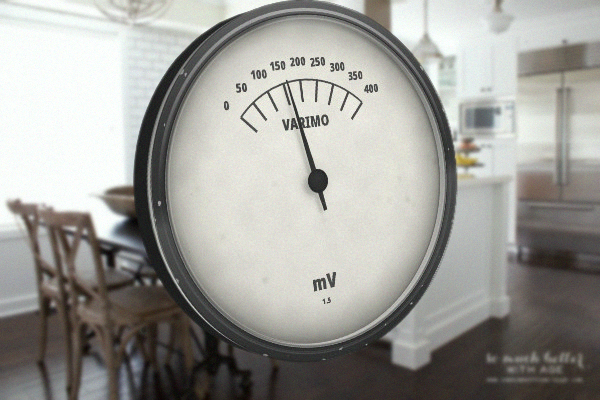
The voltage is 150 mV
